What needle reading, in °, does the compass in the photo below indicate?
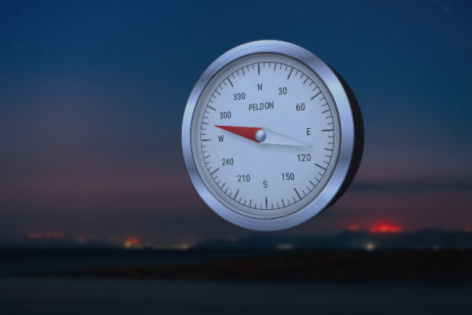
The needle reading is 285 °
